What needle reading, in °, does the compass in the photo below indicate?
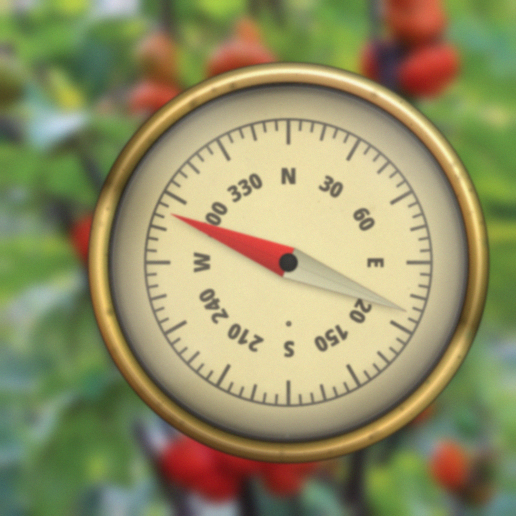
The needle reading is 292.5 °
